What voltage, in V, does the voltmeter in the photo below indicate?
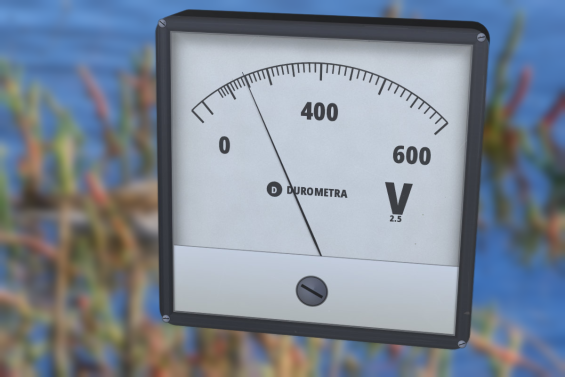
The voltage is 250 V
